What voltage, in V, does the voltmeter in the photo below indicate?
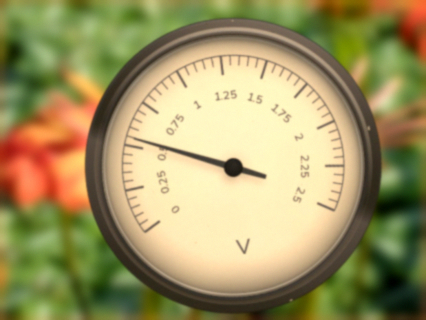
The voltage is 0.55 V
